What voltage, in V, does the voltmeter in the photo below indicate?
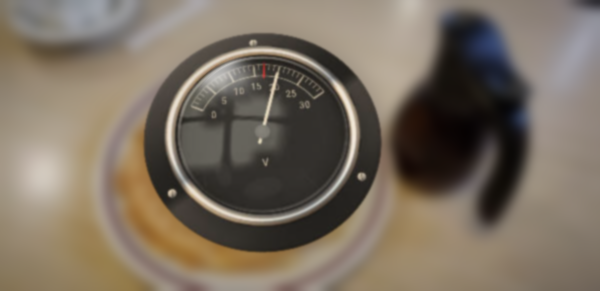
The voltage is 20 V
